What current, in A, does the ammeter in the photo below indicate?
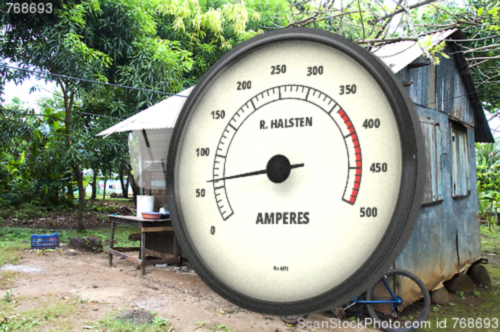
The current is 60 A
